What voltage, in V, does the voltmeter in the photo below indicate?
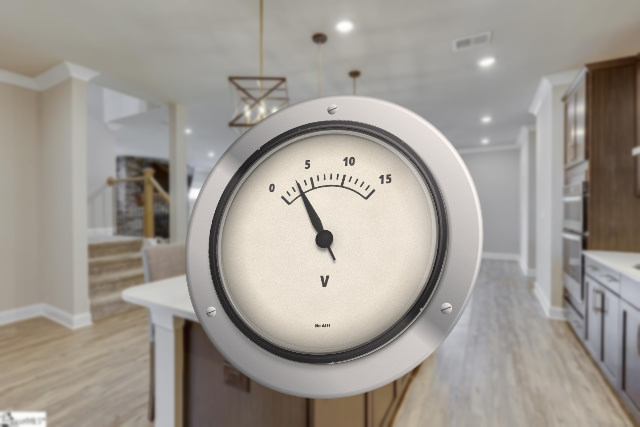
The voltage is 3 V
